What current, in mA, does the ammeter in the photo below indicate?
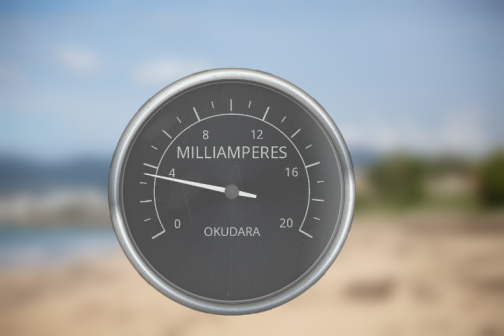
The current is 3.5 mA
